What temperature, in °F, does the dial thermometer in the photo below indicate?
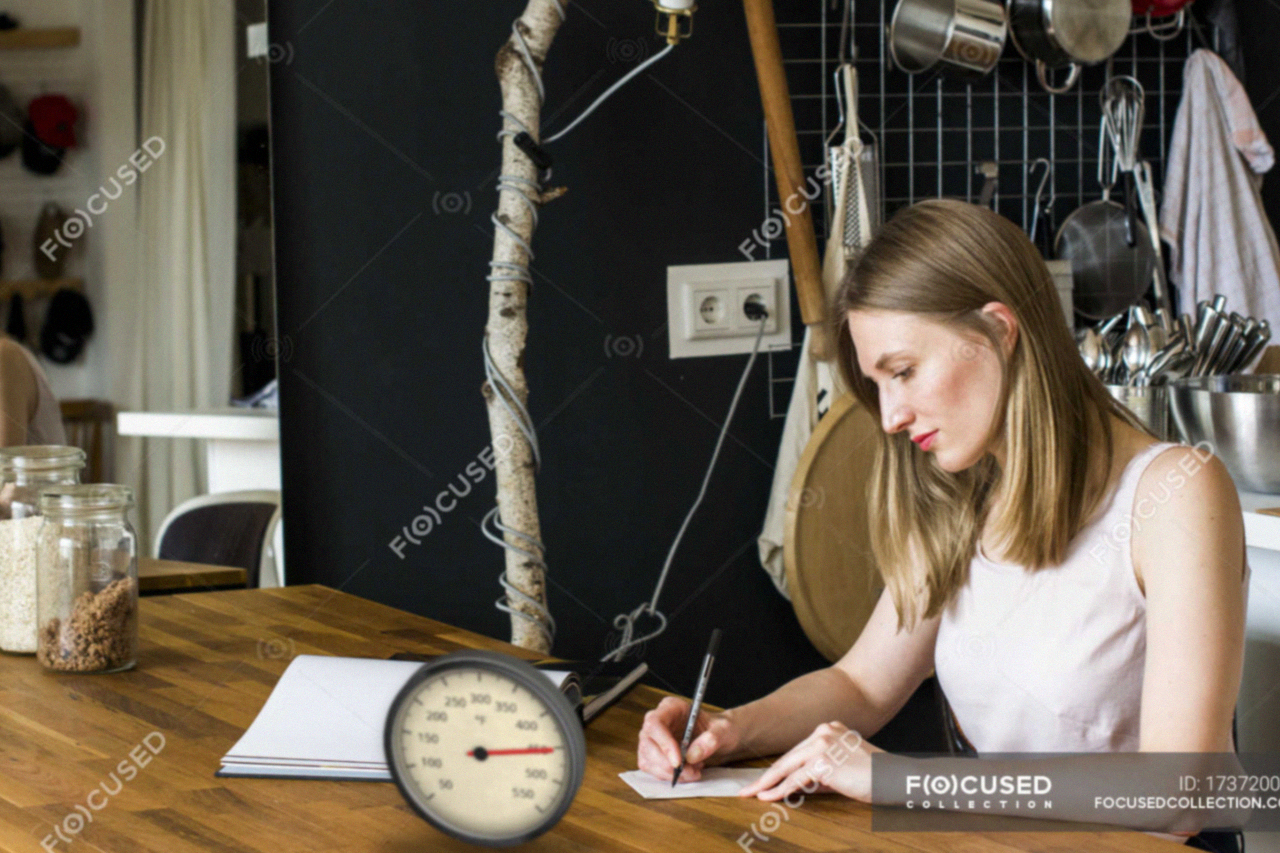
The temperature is 450 °F
